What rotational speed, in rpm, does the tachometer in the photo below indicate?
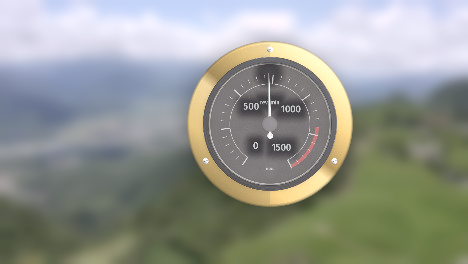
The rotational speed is 725 rpm
